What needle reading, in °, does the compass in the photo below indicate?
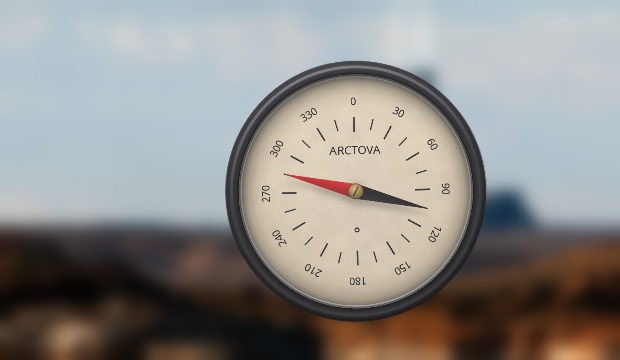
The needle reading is 285 °
